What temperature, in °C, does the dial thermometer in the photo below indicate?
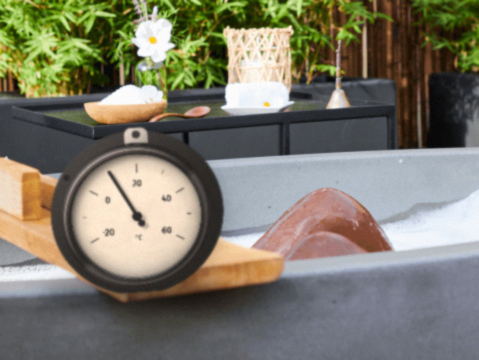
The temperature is 10 °C
